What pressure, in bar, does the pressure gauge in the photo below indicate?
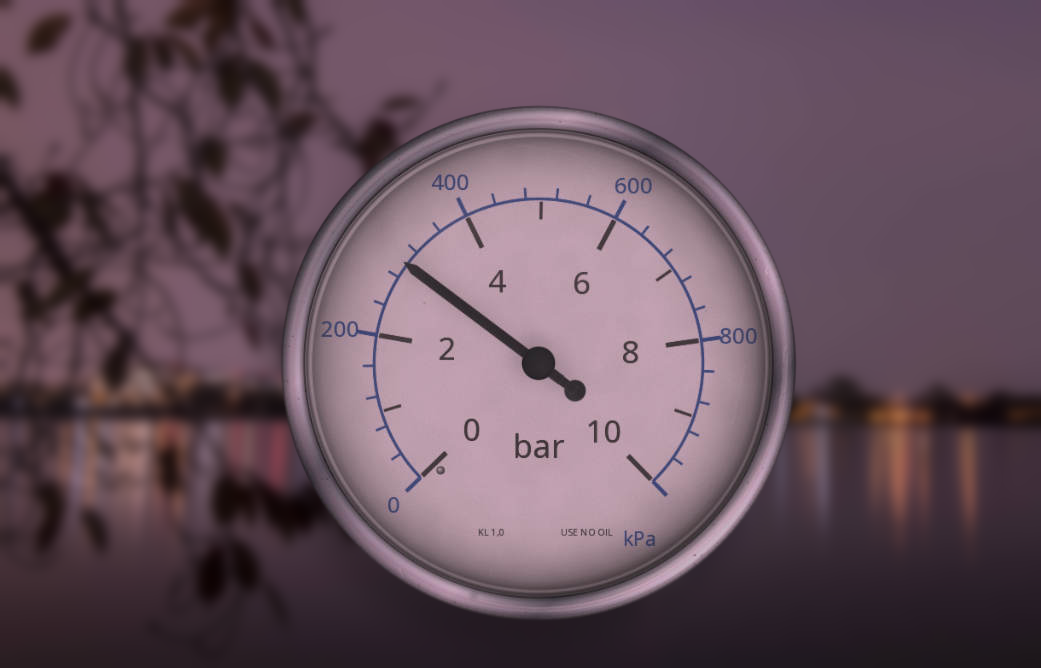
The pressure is 3 bar
